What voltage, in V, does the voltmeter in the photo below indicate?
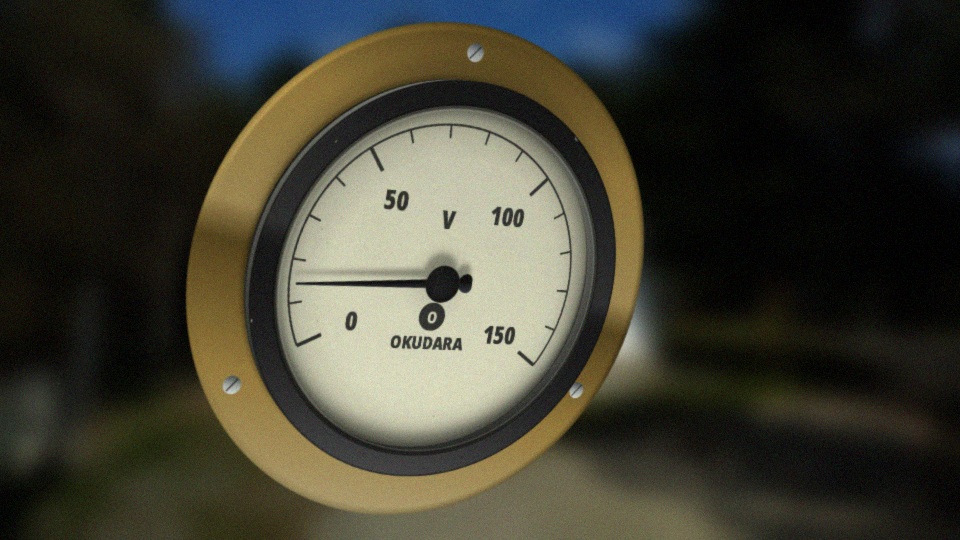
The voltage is 15 V
